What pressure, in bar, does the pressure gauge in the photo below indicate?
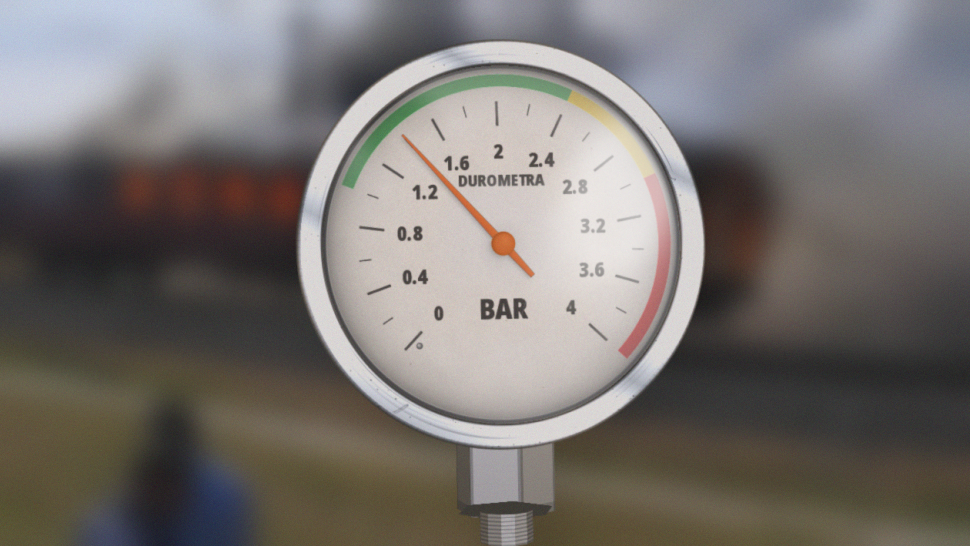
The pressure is 1.4 bar
